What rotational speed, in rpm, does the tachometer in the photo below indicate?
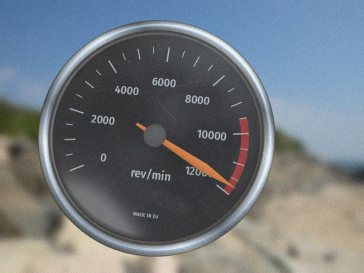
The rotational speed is 11750 rpm
